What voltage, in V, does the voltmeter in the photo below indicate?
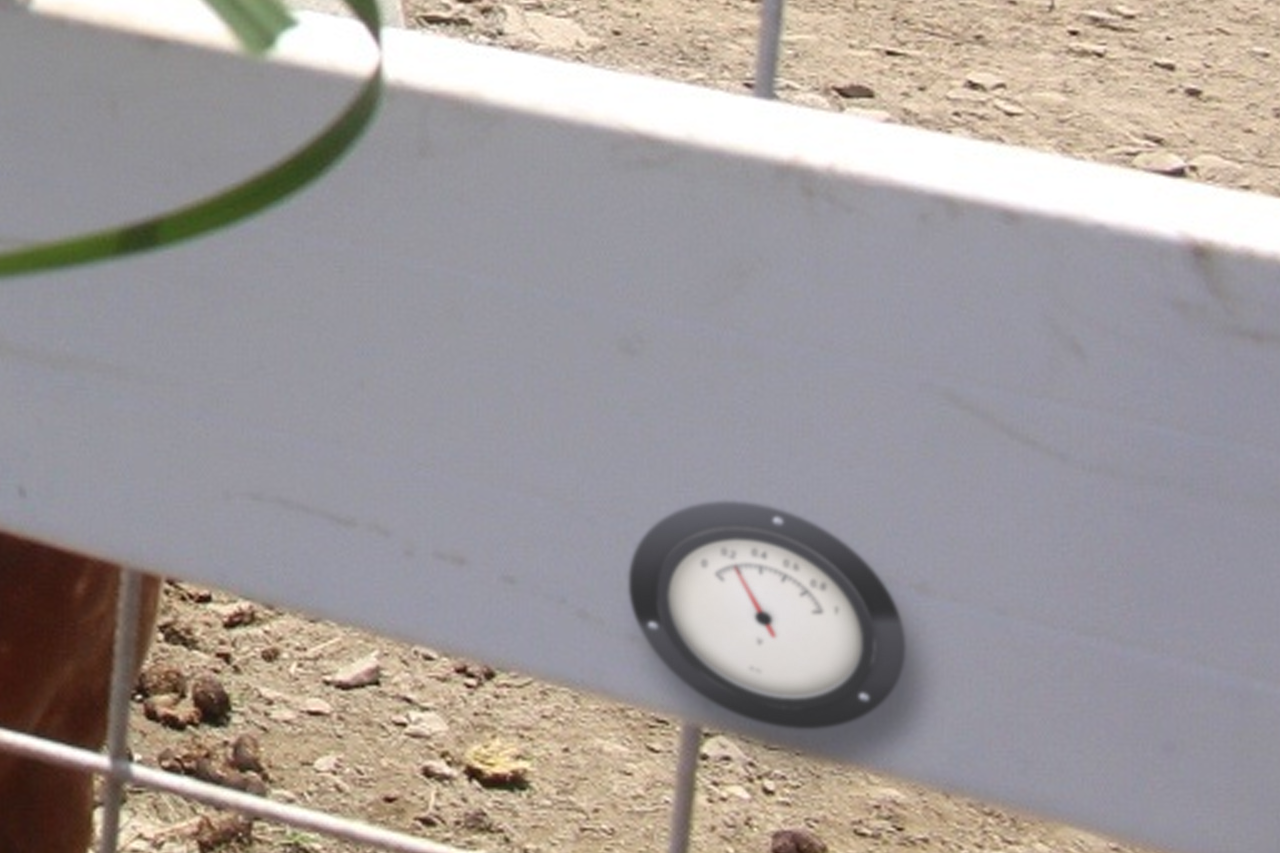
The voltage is 0.2 V
